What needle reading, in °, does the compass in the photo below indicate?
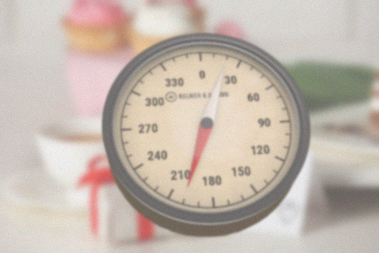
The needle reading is 200 °
